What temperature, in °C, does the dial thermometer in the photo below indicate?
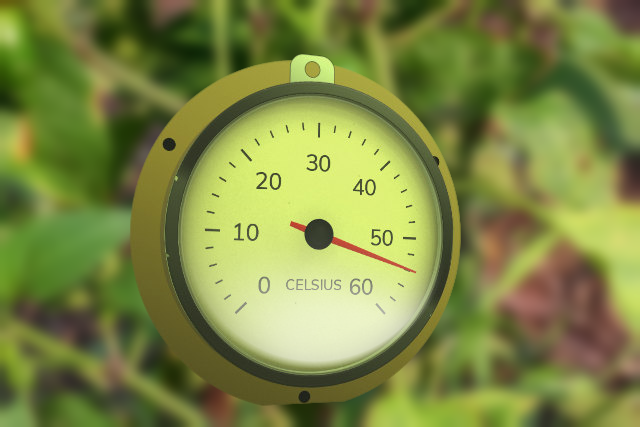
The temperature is 54 °C
